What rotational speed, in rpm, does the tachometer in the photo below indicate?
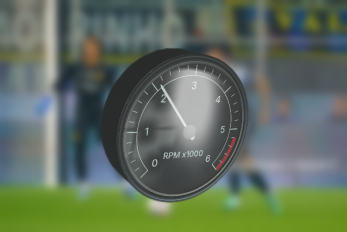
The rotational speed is 2100 rpm
